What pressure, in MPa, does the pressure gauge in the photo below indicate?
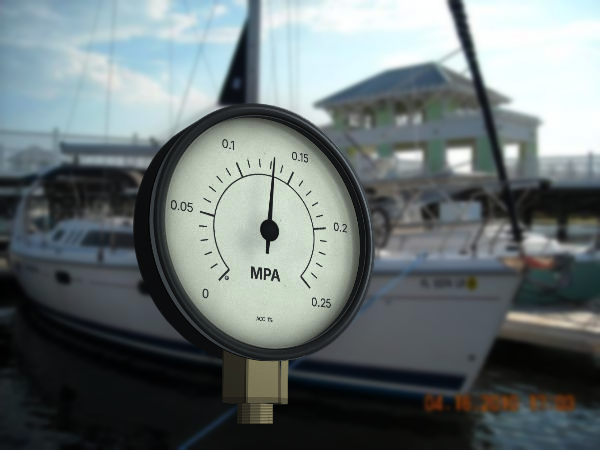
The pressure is 0.13 MPa
